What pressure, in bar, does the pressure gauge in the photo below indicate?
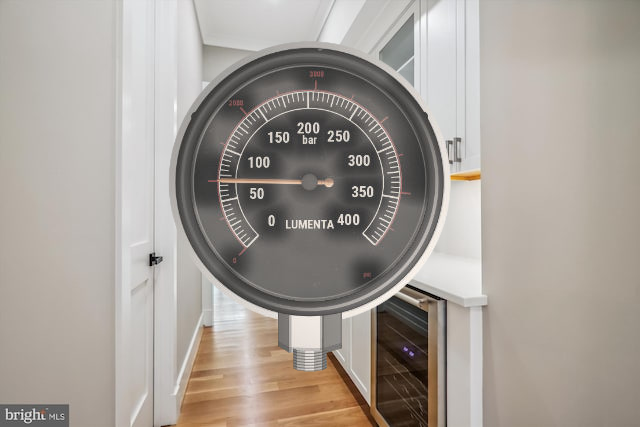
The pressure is 70 bar
